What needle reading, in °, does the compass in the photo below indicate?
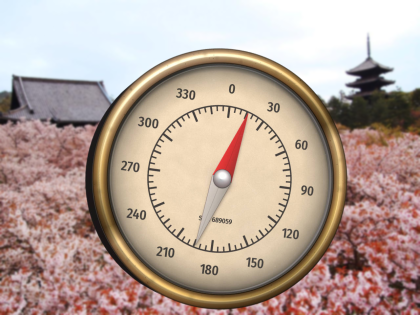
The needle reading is 15 °
